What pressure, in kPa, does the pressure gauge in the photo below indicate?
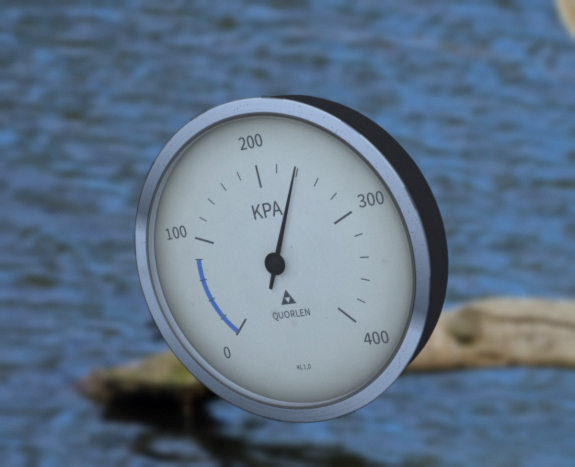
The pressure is 240 kPa
